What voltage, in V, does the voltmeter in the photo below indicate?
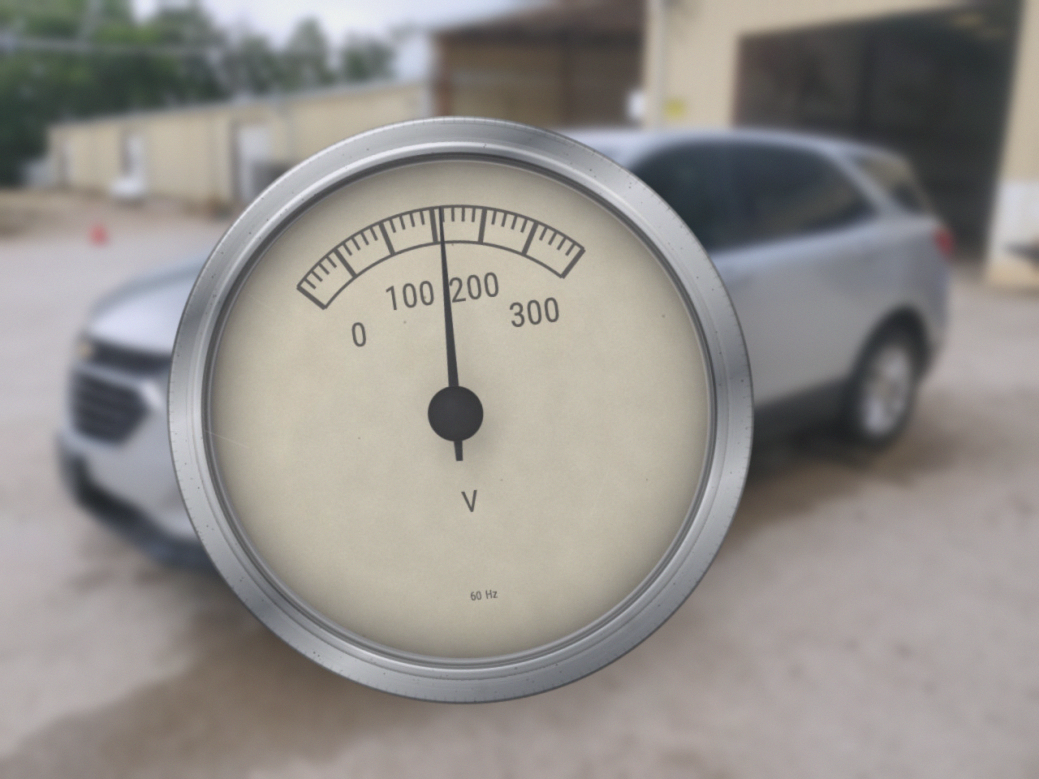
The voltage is 160 V
